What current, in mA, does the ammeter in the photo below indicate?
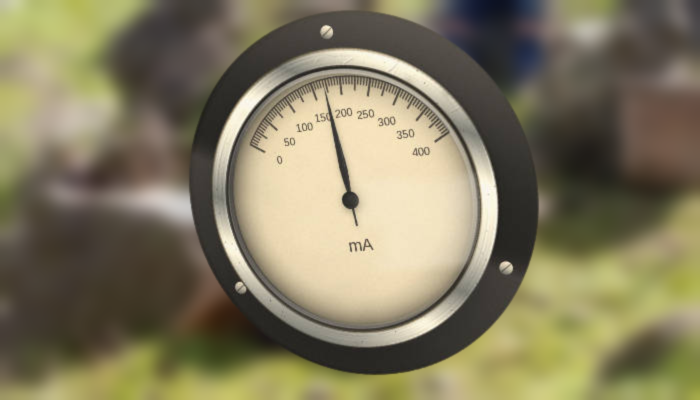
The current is 175 mA
